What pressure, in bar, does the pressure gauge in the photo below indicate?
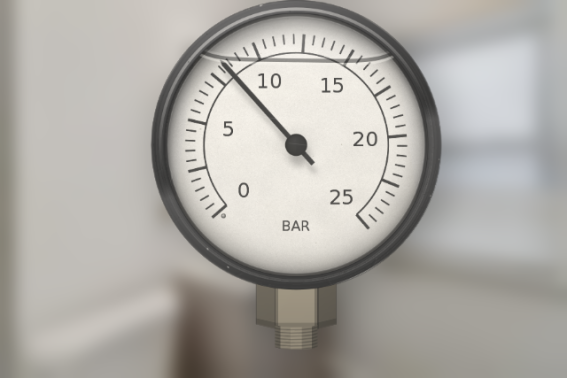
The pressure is 8.25 bar
